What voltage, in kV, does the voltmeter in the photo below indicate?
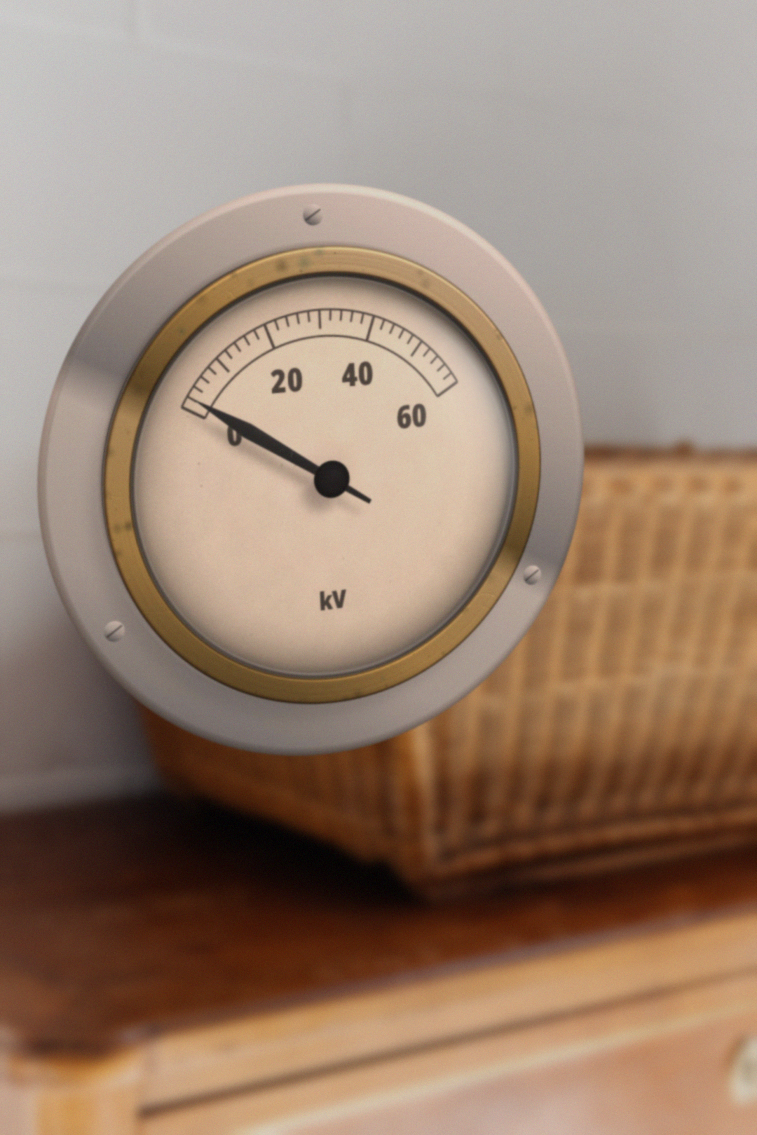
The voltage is 2 kV
